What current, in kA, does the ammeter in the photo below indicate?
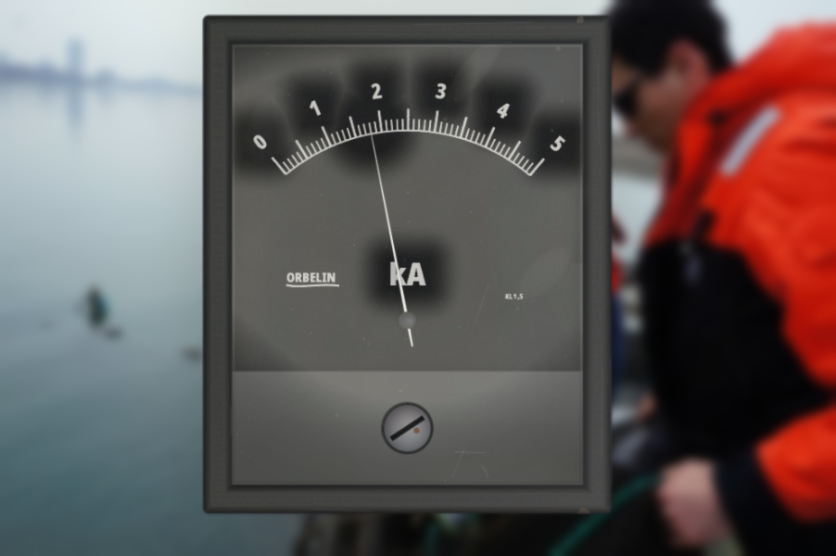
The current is 1.8 kA
